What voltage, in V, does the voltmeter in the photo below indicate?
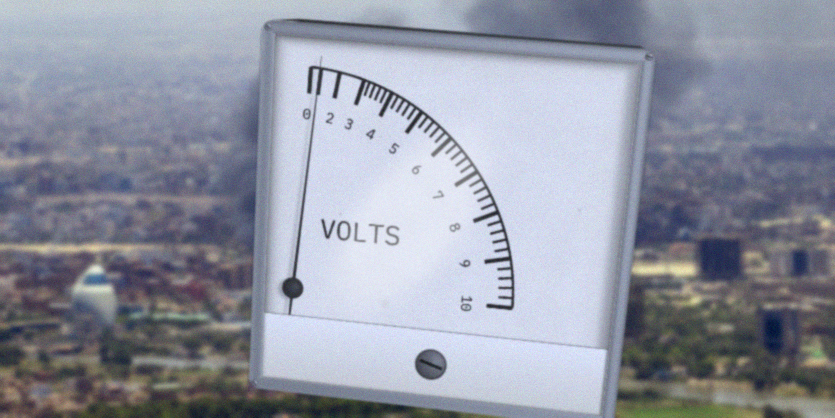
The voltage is 1 V
